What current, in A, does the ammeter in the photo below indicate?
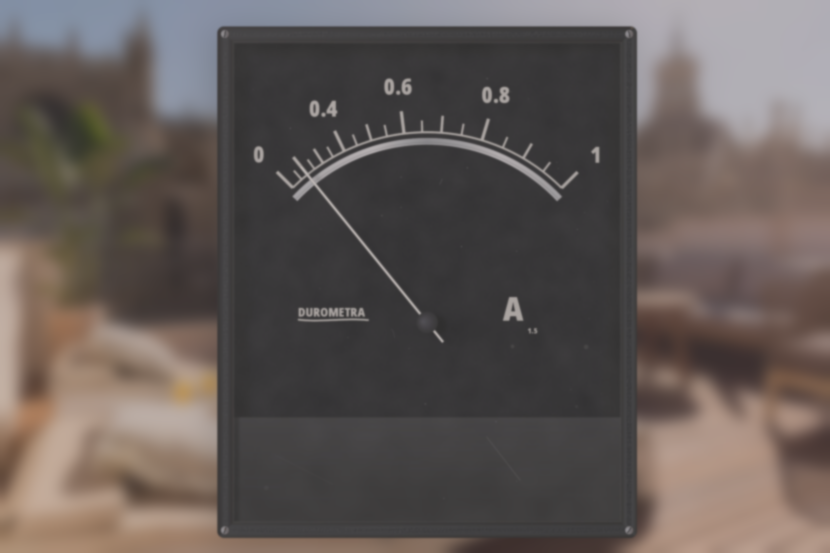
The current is 0.2 A
